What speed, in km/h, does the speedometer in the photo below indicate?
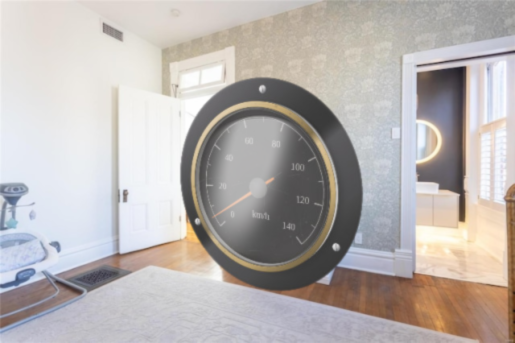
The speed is 5 km/h
